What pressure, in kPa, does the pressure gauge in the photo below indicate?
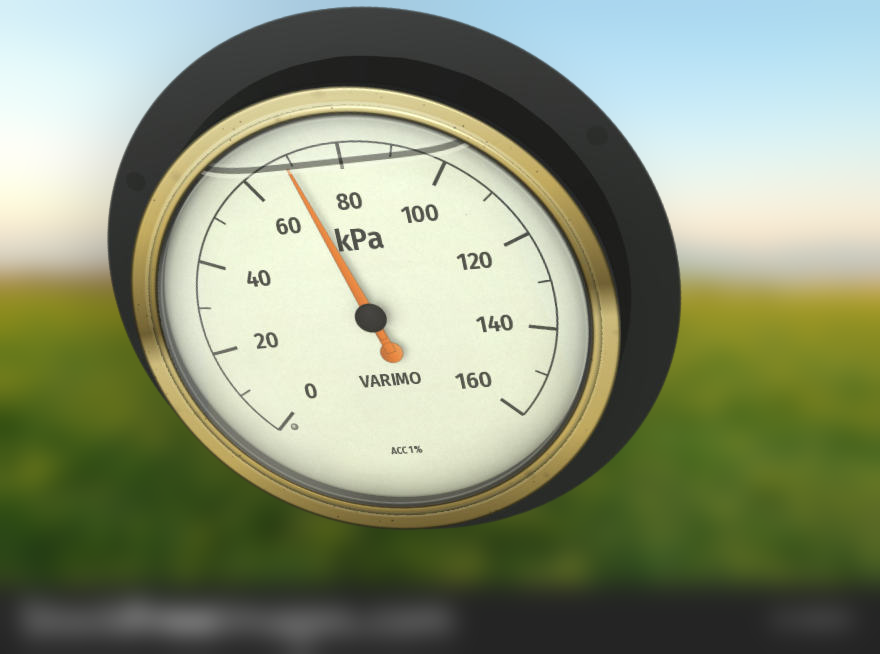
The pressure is 70 kPa
